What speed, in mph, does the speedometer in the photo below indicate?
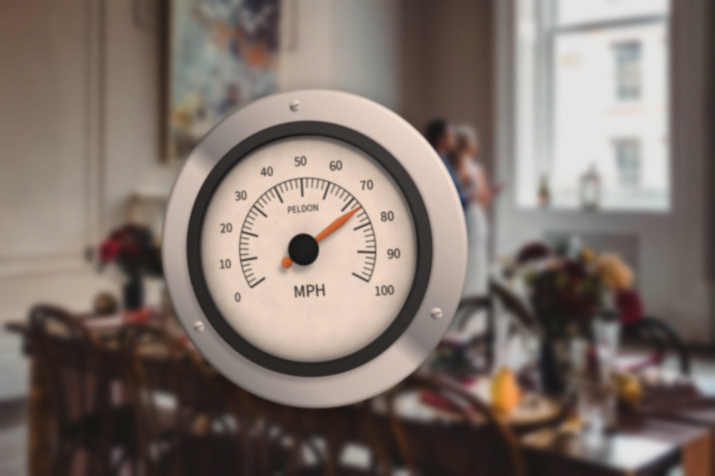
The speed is 74 mph
